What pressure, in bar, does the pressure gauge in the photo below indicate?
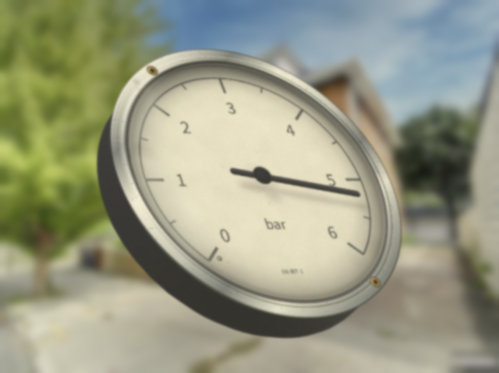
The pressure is 5.25 bar
